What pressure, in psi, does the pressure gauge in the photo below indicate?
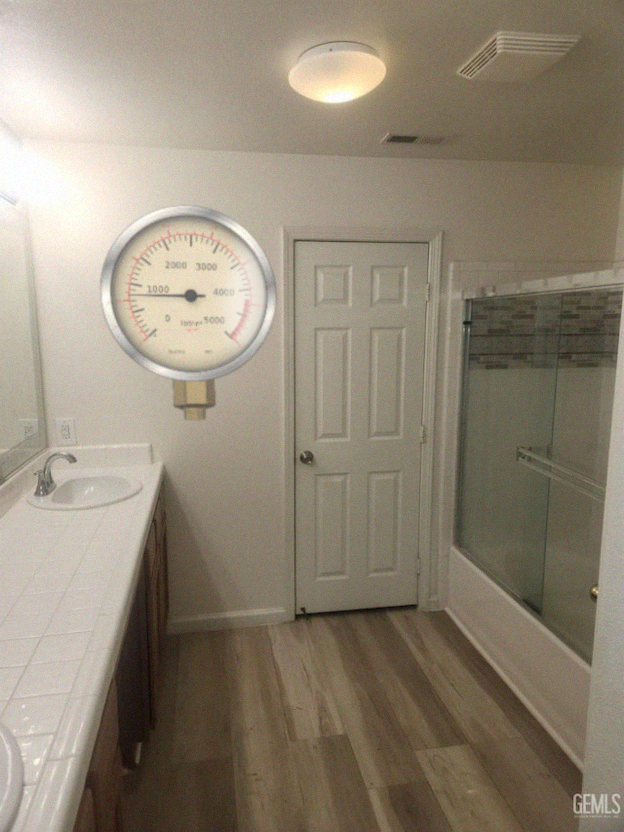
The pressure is 800 psi
